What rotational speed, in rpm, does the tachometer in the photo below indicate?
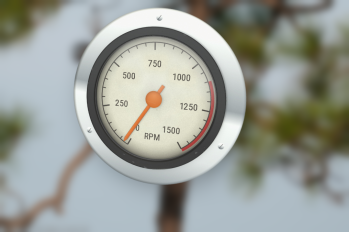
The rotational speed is 25 rpm
